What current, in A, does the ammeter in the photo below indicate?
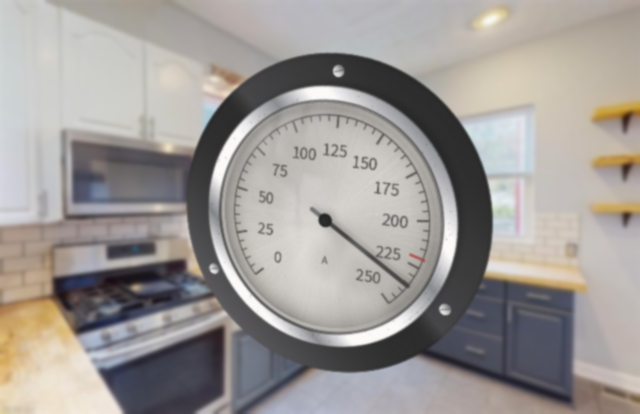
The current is 235 A
